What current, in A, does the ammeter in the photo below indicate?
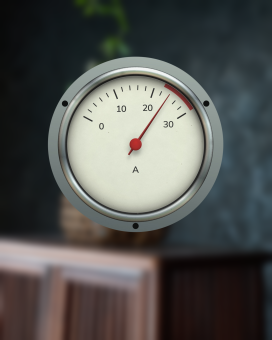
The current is 24 A
